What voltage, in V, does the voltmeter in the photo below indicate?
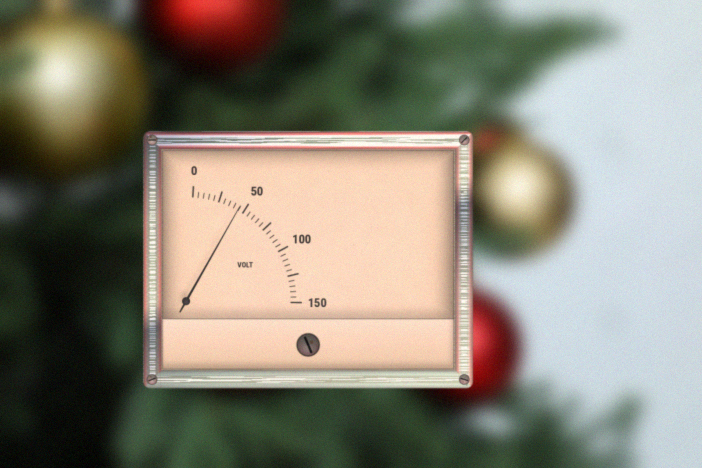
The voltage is 45 V
